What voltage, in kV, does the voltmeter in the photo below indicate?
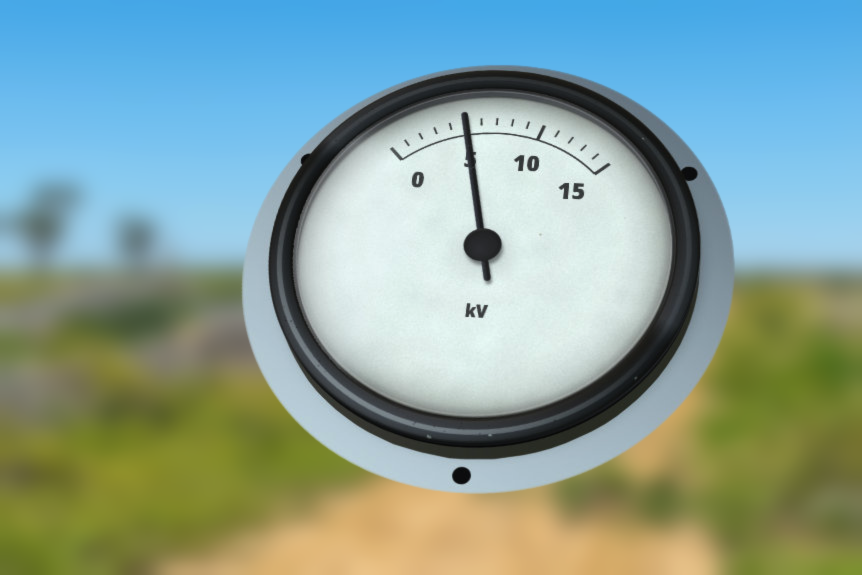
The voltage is 5 kV
